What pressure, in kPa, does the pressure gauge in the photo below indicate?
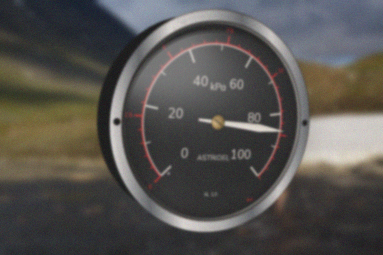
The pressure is 85 kPa
